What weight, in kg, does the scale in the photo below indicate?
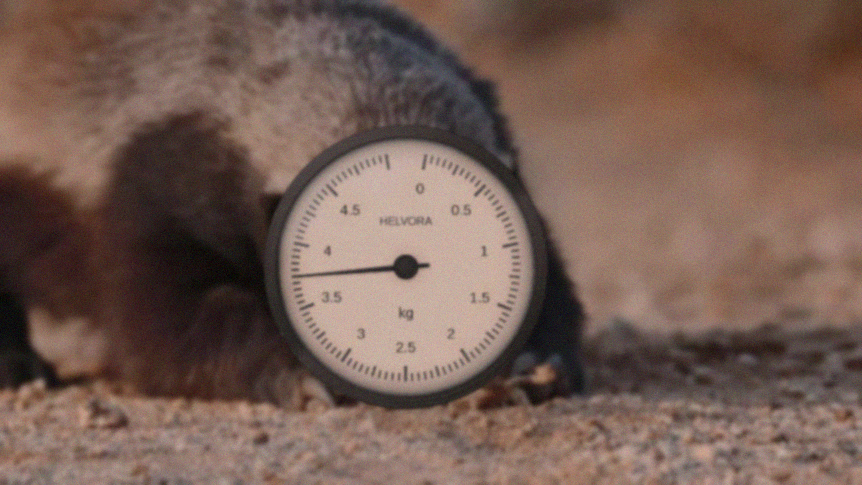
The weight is 3.75 kg
